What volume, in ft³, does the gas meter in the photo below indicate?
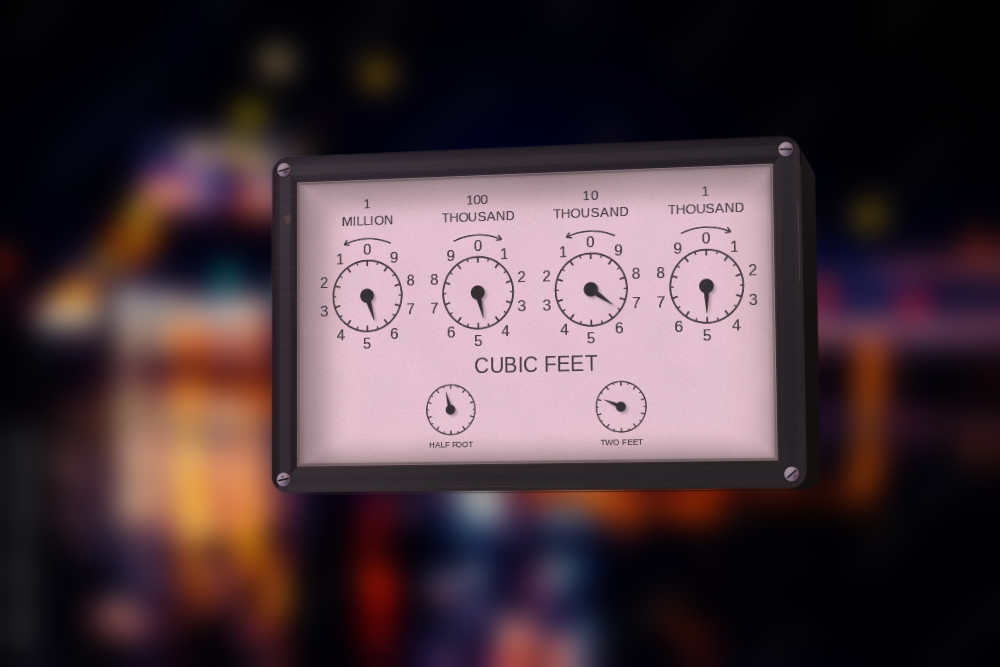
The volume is 546500 ft³
